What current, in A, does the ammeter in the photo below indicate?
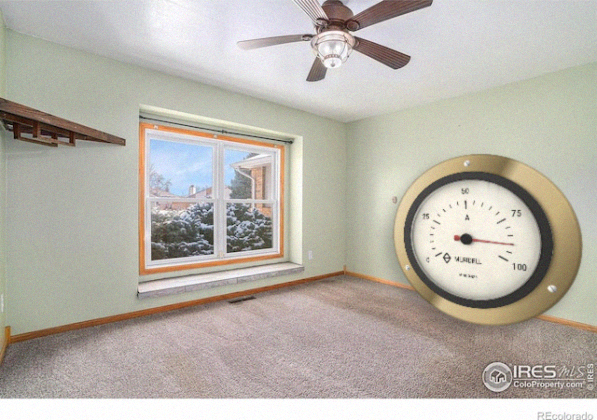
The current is 90 A
